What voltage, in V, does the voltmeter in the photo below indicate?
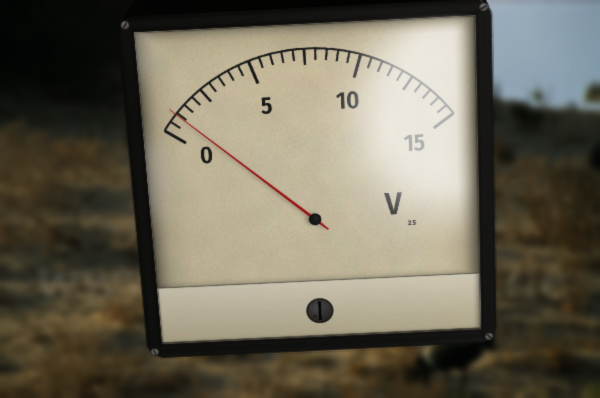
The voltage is 1 V
